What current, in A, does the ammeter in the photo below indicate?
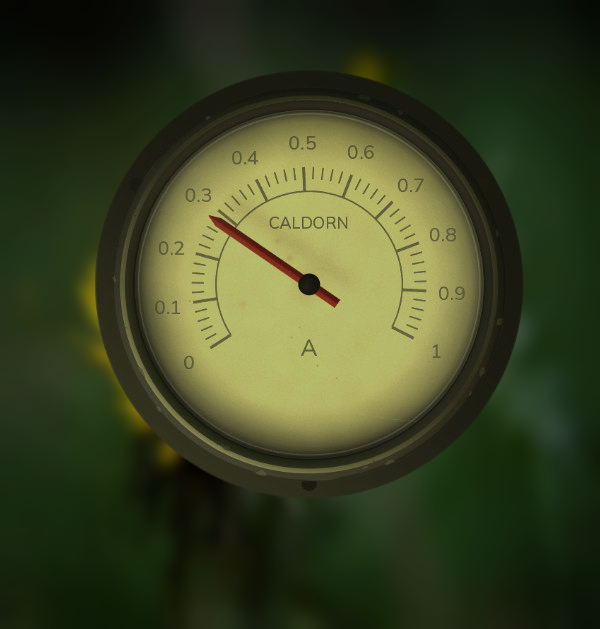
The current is 0.28 A
